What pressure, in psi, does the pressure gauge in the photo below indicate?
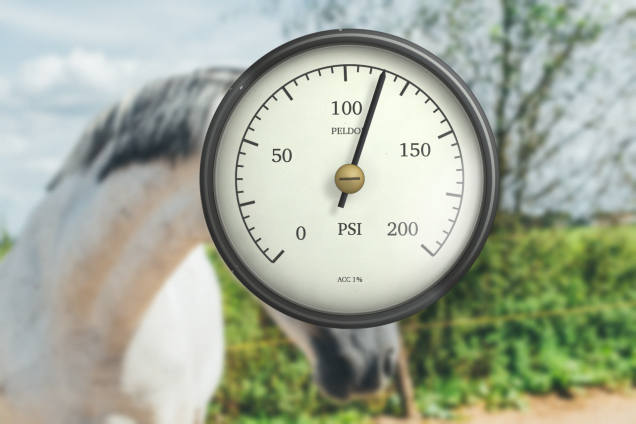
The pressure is 115 psi
